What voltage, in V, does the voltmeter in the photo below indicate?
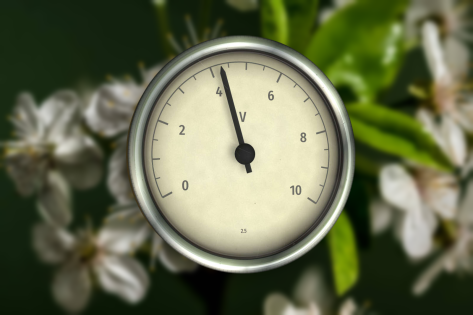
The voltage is 4.25 V
